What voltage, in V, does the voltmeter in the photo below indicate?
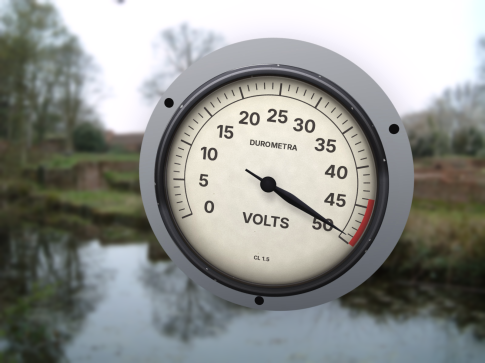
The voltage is 49 V
